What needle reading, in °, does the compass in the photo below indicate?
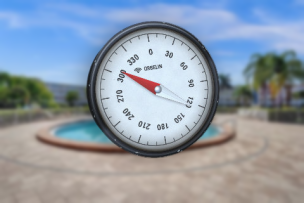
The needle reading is 305 °
